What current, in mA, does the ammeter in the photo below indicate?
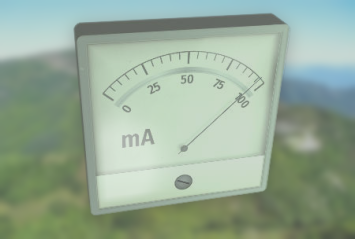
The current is 95 mA
